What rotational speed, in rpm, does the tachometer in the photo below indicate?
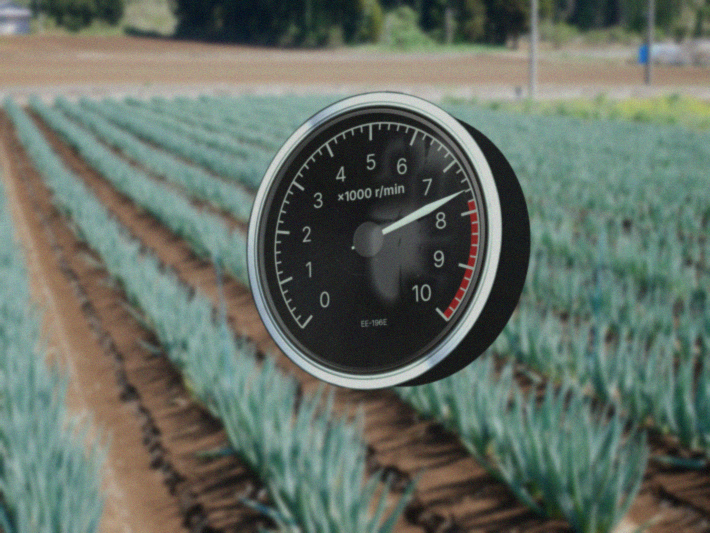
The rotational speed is 7600 rpm
